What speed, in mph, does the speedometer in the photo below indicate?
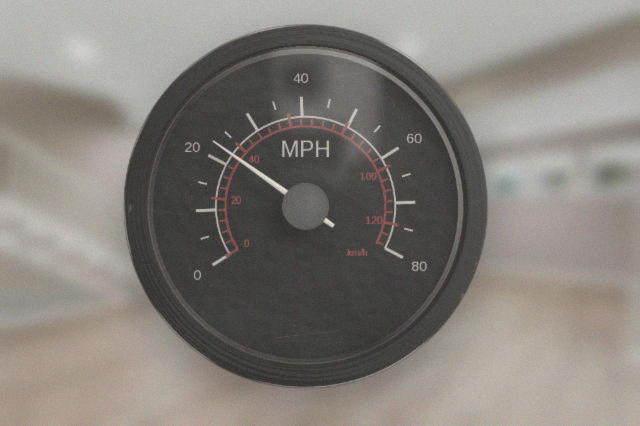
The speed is 22.5 mph
